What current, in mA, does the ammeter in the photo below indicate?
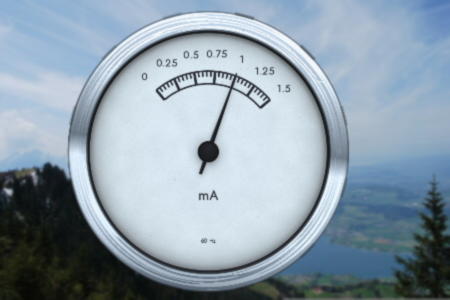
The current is 1 mA
